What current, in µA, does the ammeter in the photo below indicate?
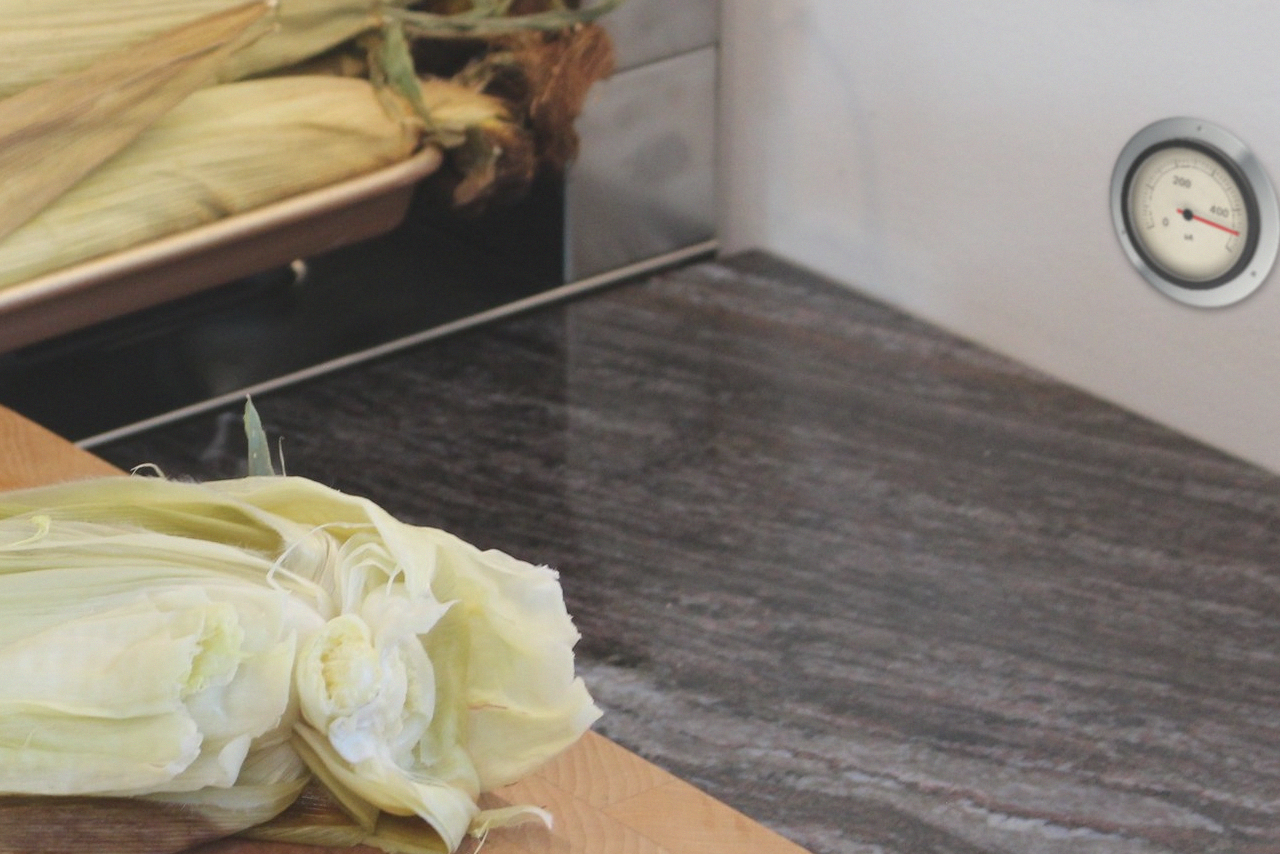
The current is 450 µA
